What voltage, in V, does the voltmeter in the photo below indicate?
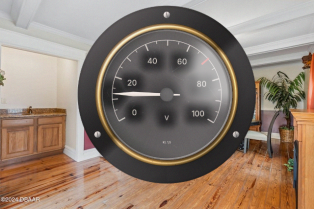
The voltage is 12.5 V
